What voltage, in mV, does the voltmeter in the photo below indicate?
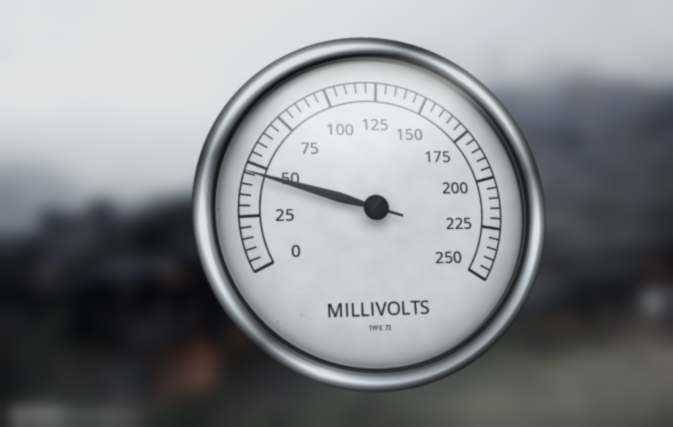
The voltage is 45 mV
